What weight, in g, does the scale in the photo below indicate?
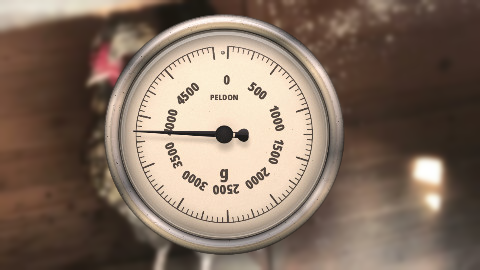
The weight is 3850 g
